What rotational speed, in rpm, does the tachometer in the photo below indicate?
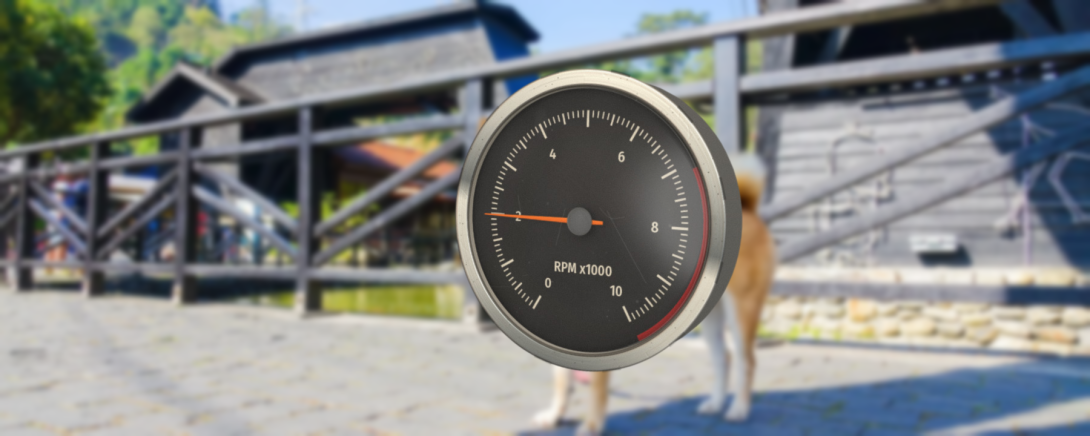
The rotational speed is 2000 rpm
